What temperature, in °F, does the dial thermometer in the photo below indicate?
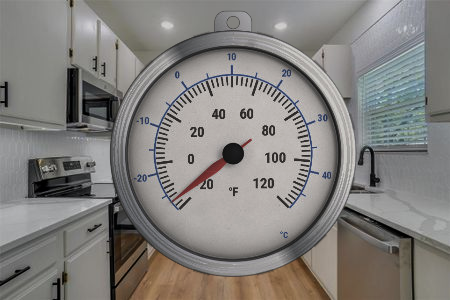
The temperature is -16 °F
